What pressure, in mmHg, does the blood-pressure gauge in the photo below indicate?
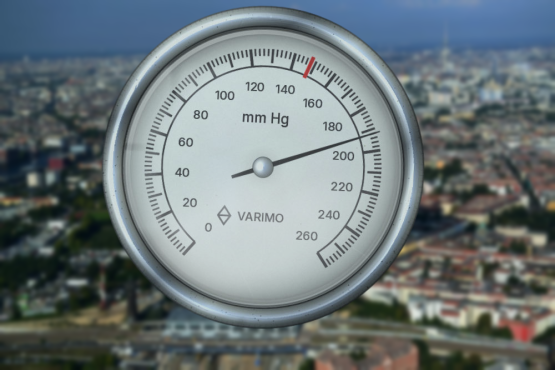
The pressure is 192 mmHg
